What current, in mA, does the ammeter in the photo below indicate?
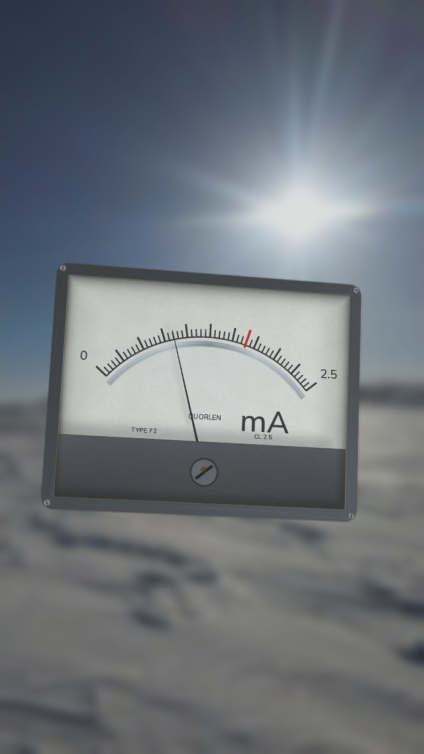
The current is 0.85 mA
